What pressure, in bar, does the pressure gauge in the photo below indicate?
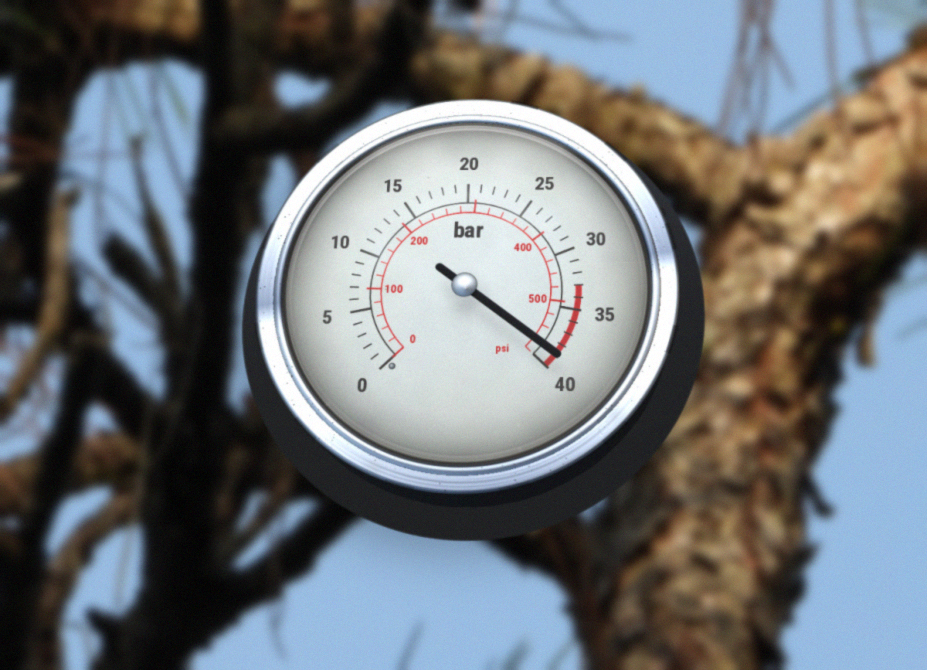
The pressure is 39 bar
